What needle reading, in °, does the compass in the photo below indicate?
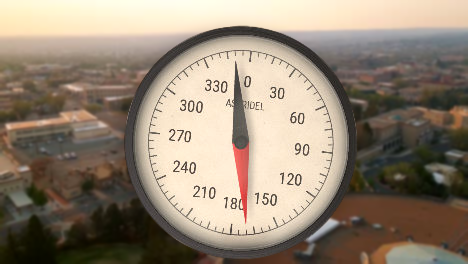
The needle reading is 170 °
